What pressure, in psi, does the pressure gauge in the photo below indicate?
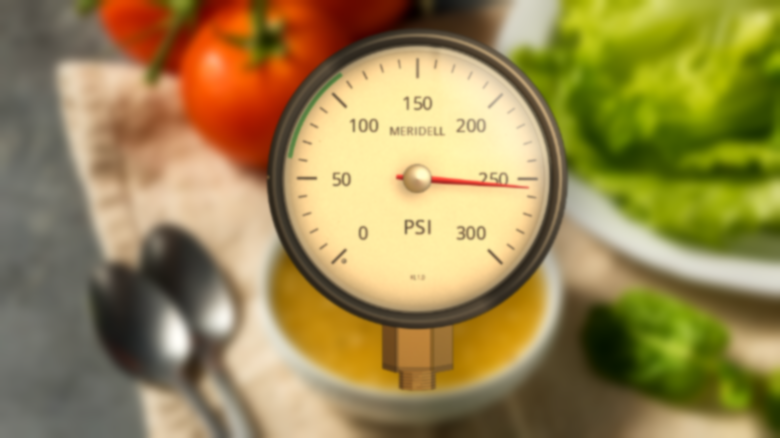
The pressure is 255 psi
